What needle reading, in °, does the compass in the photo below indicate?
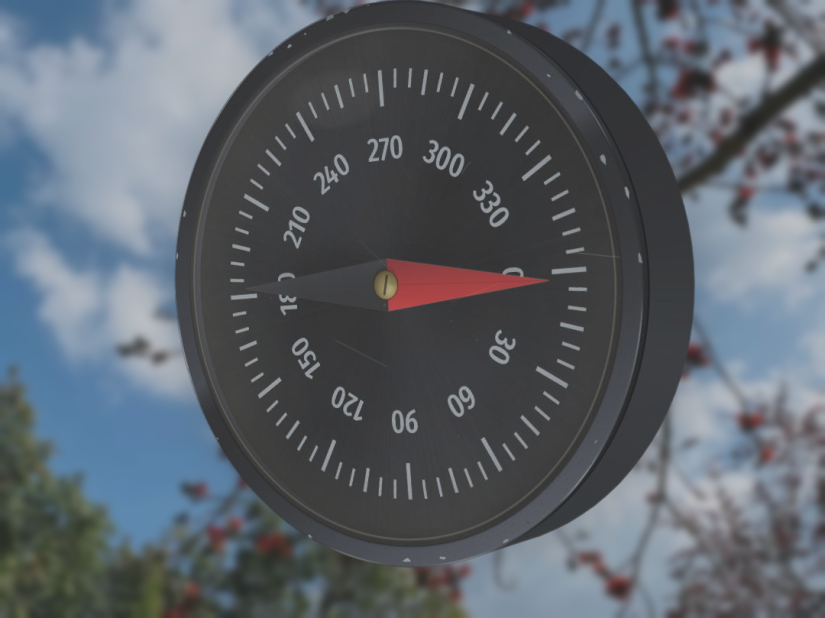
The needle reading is 2.5 °
